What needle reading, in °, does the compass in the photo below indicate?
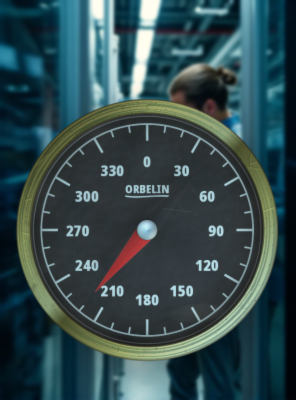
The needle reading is 220 °
